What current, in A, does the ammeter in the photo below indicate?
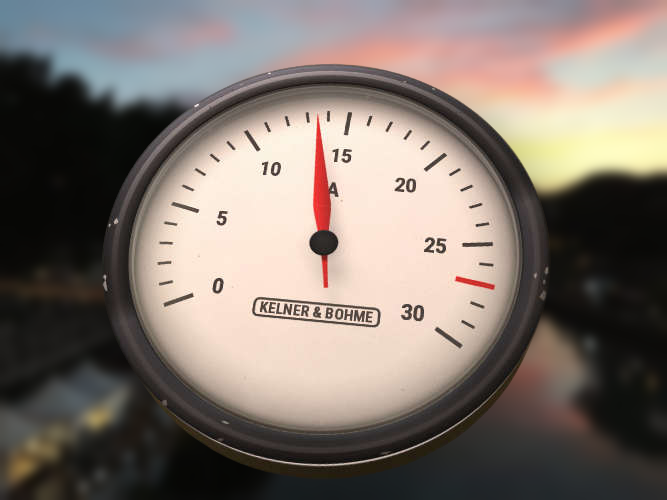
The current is 13.5 A
